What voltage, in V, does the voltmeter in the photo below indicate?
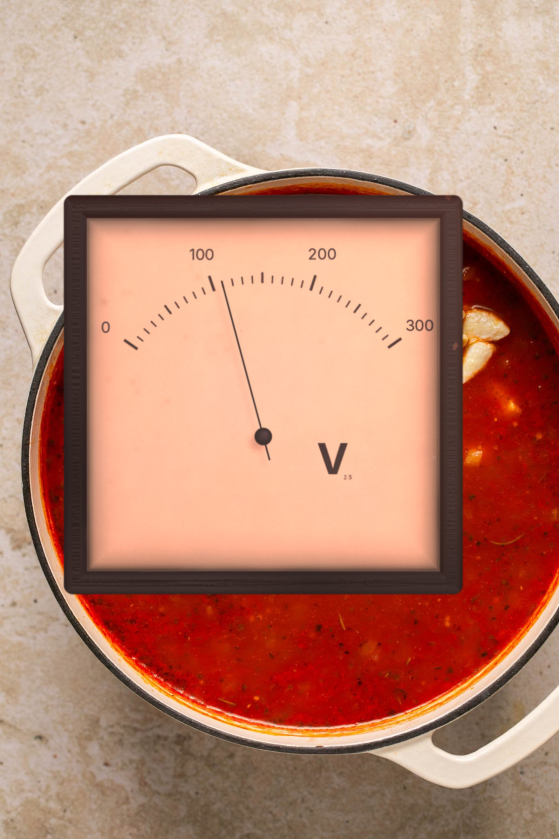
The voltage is 110 V
